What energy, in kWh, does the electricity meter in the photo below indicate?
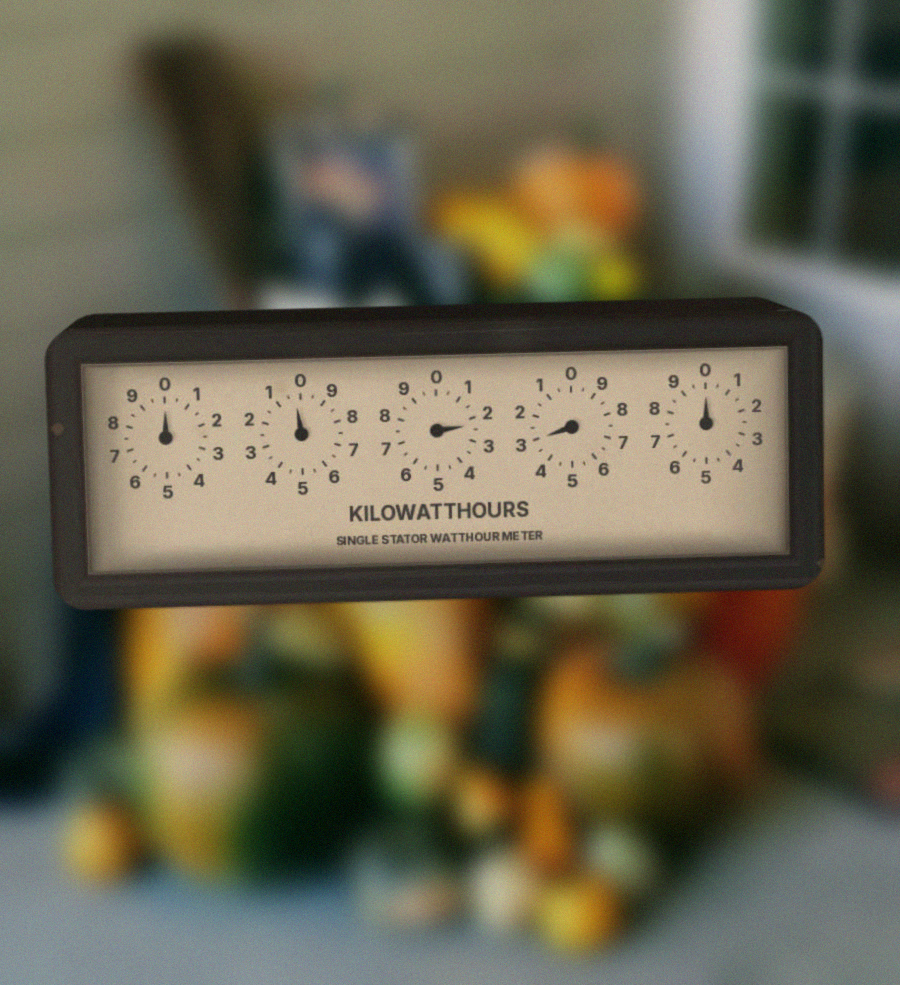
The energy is 230 kWh
